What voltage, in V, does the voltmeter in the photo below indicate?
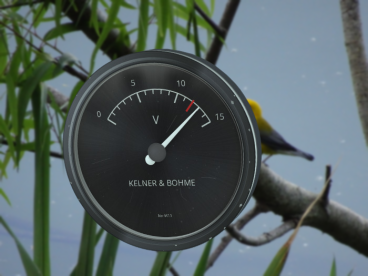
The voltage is 13 V
